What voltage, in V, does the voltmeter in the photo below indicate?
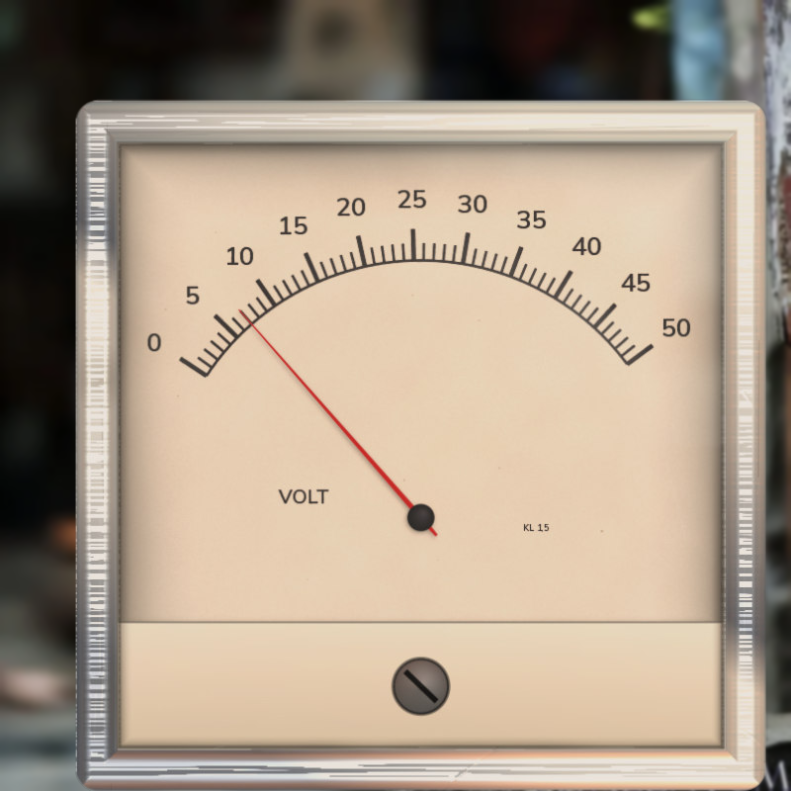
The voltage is 7 V
